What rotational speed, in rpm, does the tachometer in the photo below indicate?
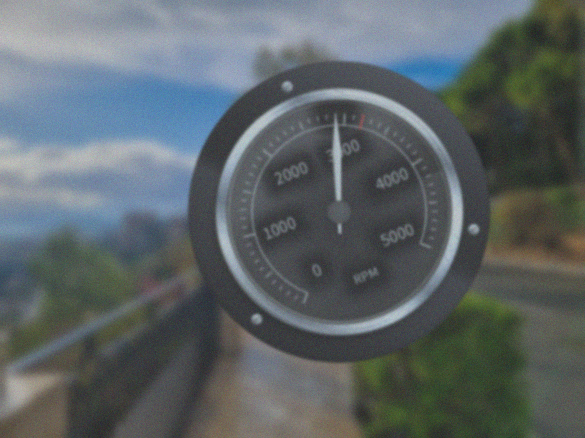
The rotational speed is 2900 rpm
